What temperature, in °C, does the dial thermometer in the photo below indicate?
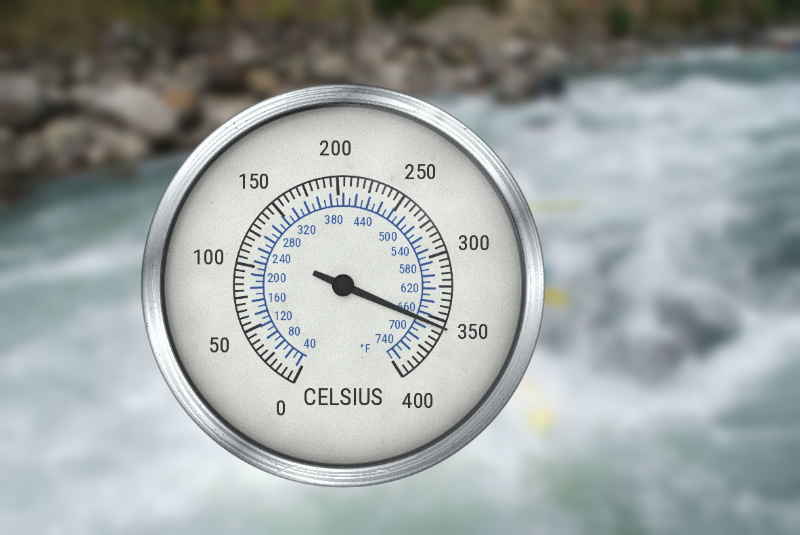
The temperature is 355 °C
